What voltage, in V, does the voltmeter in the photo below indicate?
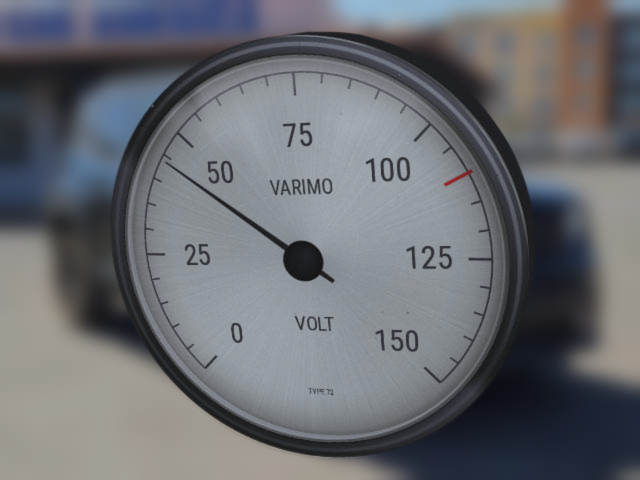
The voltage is 45 V
